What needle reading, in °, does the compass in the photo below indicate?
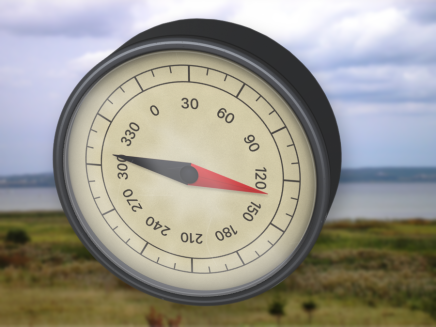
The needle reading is 130 °
